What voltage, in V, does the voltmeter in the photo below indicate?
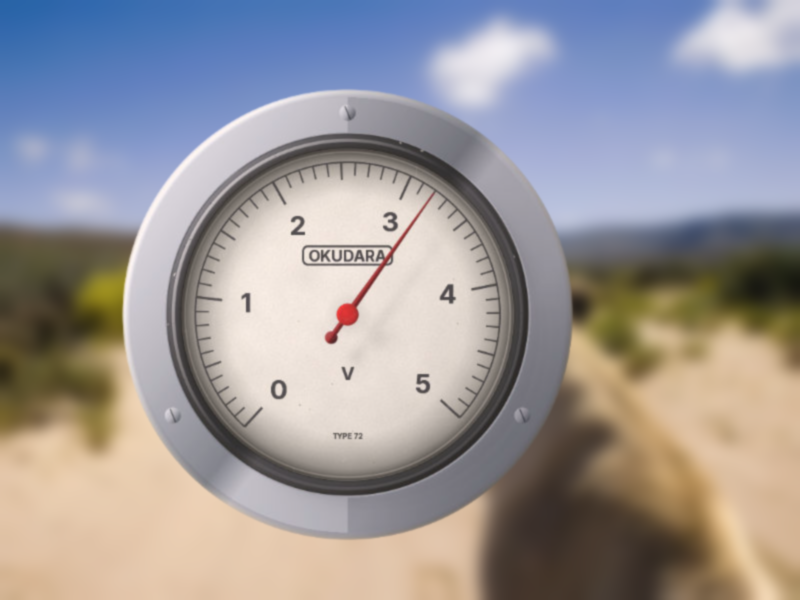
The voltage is 3.2 V
